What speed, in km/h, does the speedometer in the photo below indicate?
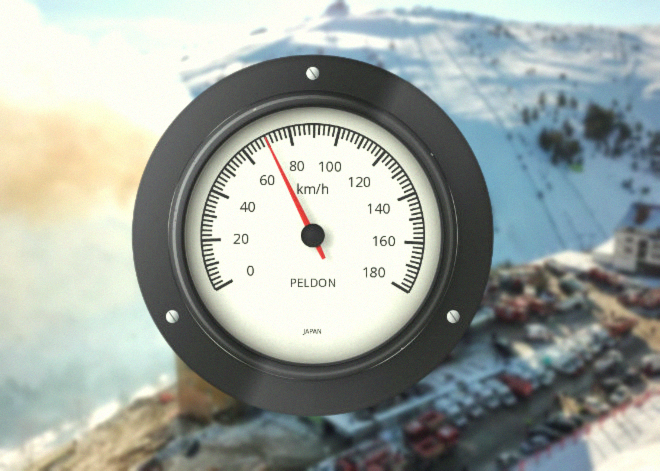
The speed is 70 km/h
